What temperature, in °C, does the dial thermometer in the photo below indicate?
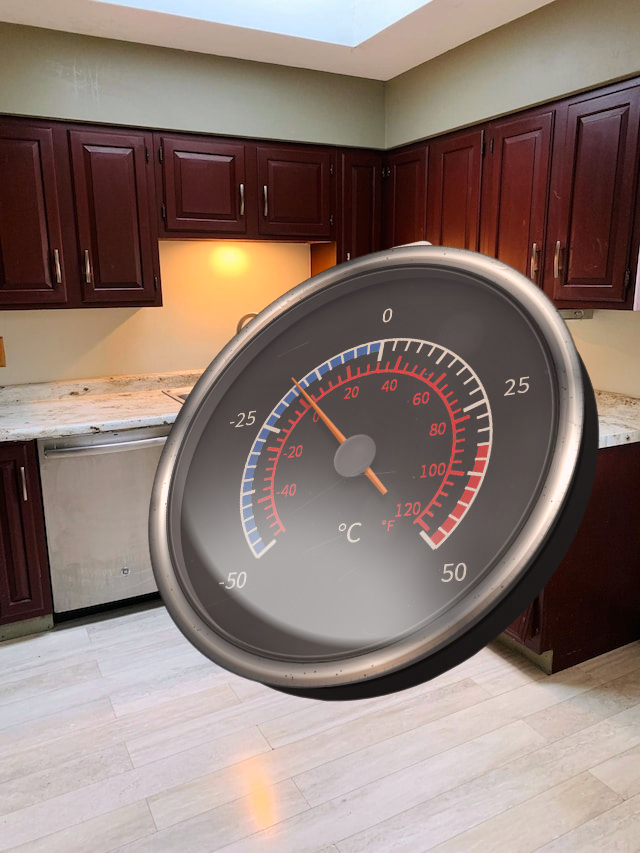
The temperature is -16.25 °C
